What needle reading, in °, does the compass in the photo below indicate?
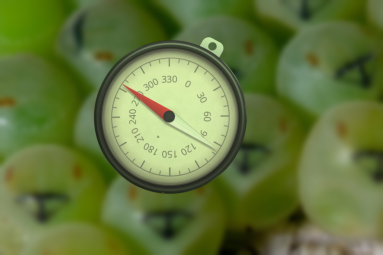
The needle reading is 275 °
